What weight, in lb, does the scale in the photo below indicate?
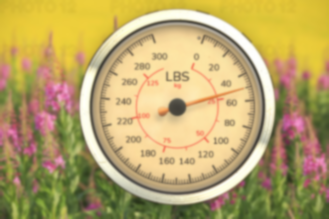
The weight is 50 lb
